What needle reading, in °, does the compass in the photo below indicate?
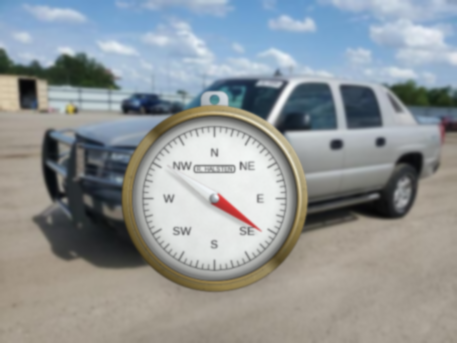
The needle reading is 125 °
